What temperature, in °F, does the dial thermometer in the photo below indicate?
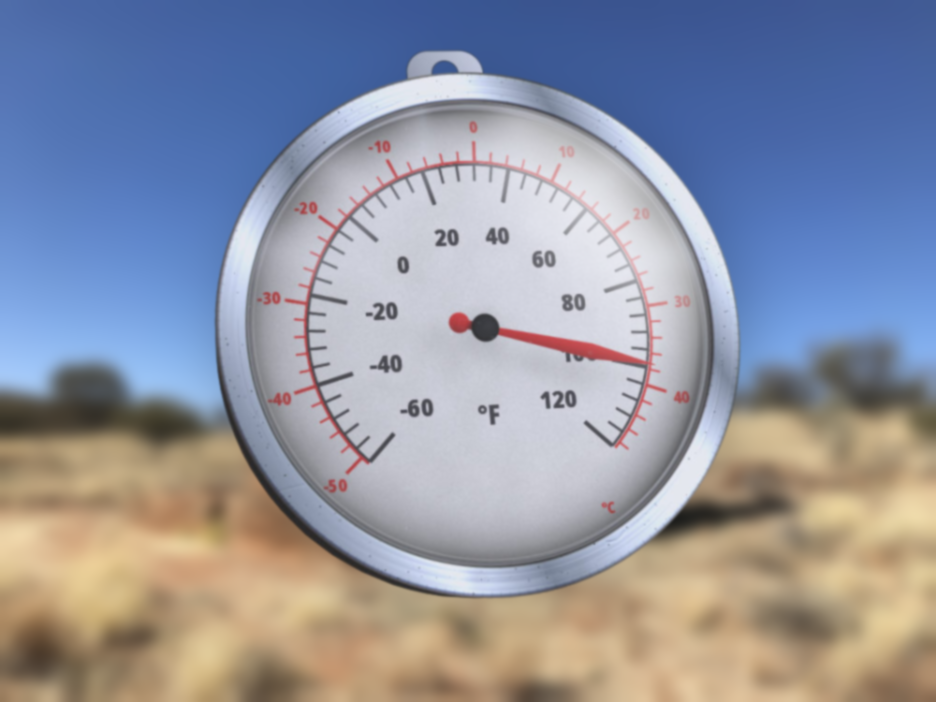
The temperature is 100 °F
